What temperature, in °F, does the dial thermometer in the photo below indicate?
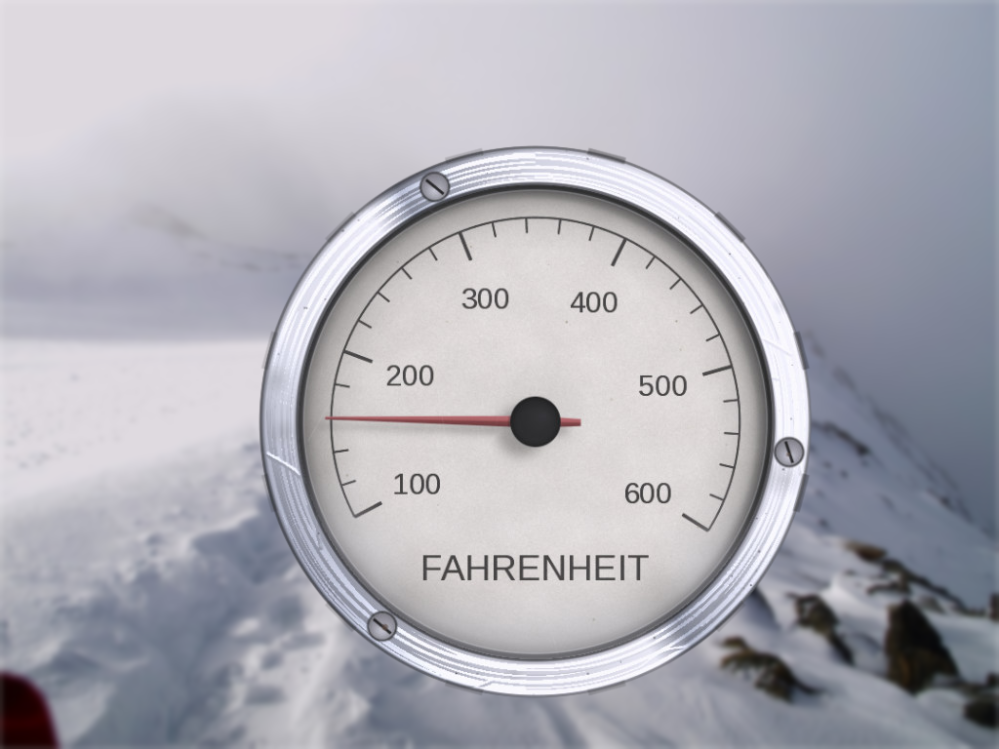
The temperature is 160 °F
